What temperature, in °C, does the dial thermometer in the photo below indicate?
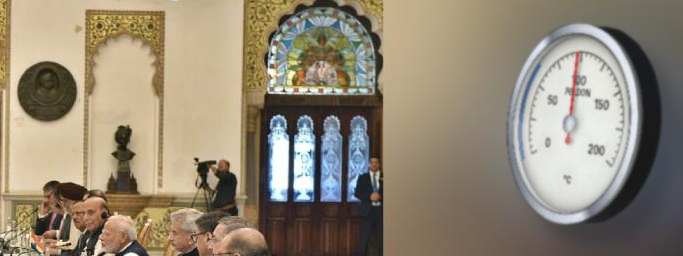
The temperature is 100 °C
